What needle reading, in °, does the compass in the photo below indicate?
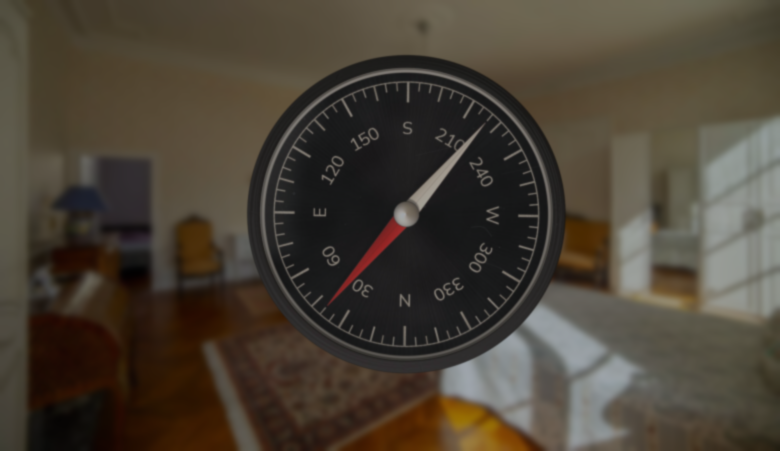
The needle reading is 40 °
